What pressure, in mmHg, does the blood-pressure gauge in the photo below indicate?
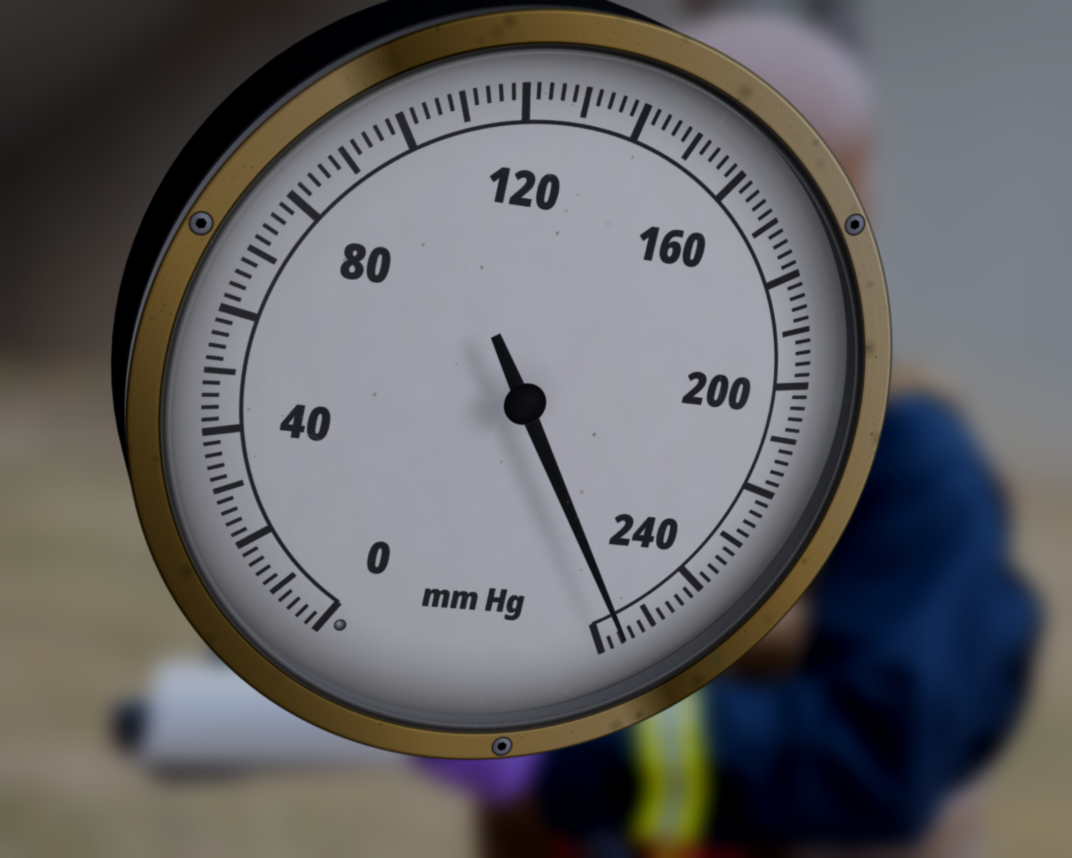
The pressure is 256 mmHg
